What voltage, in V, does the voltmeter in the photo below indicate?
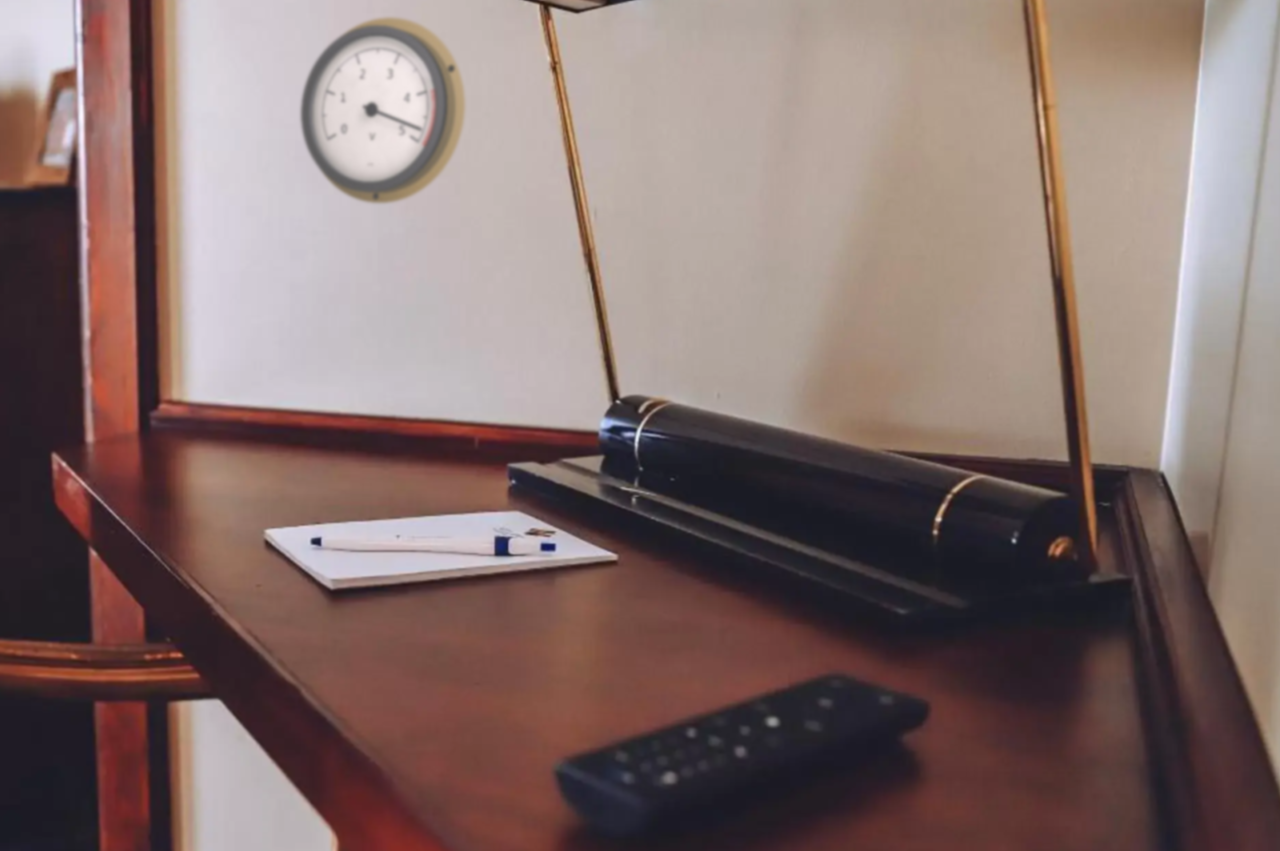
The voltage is 4.75 V
